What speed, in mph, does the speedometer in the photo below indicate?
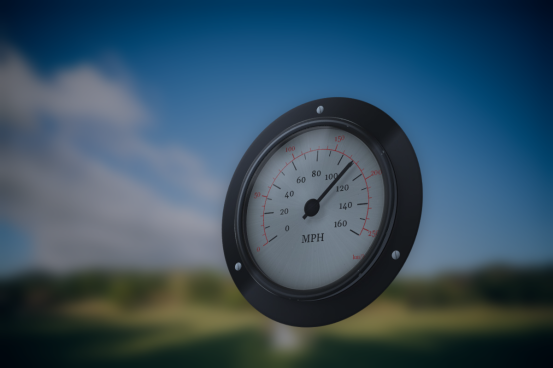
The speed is 110 mph
